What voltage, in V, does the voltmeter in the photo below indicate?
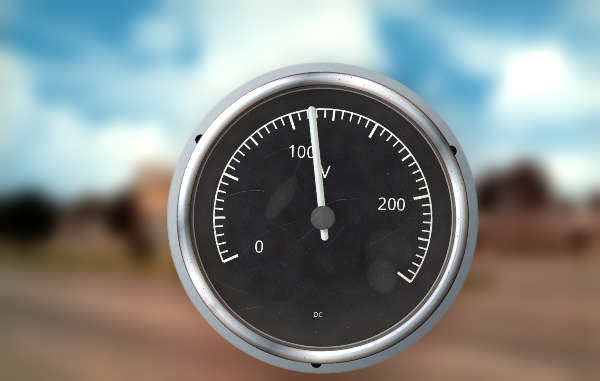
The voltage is 112.5 V
